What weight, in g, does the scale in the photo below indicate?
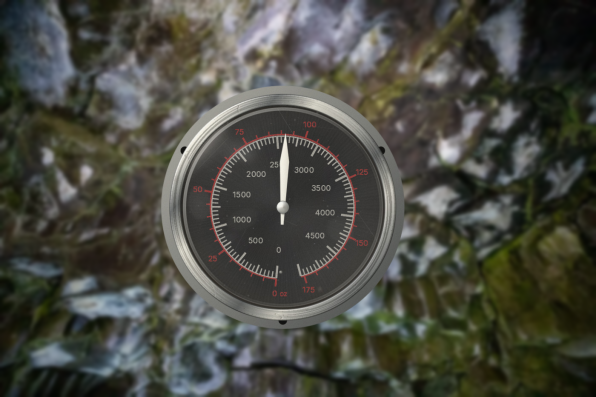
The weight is 2600 g
